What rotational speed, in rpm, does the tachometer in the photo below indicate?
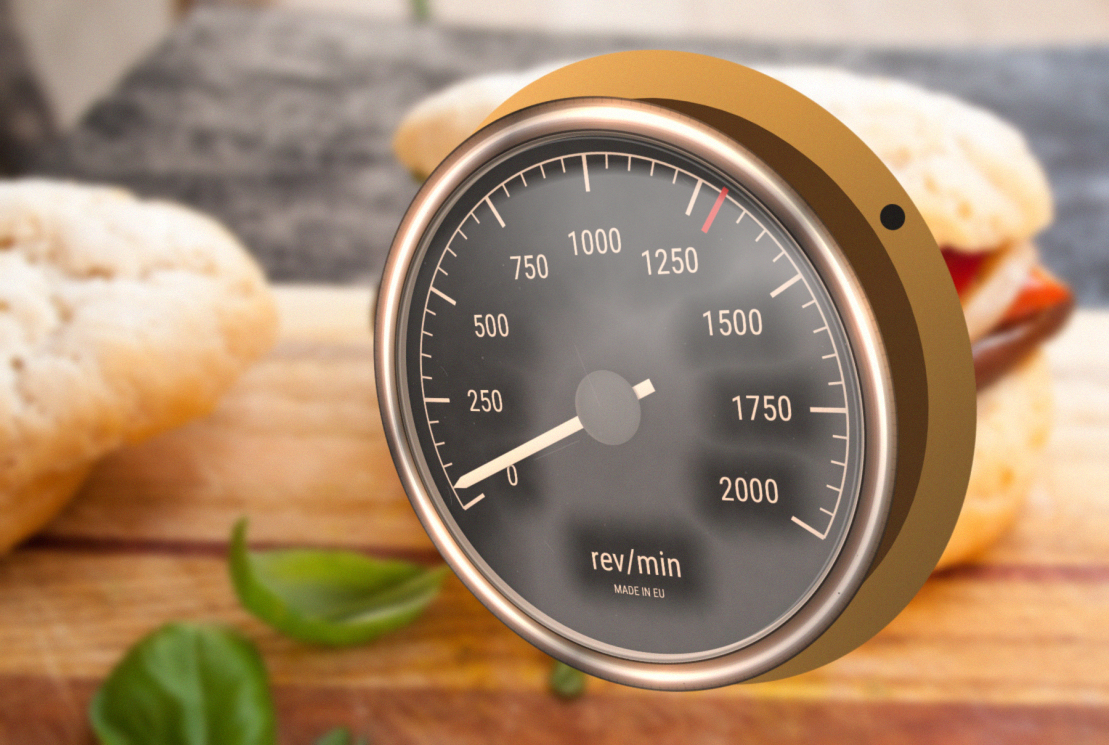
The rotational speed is 50 rpm
